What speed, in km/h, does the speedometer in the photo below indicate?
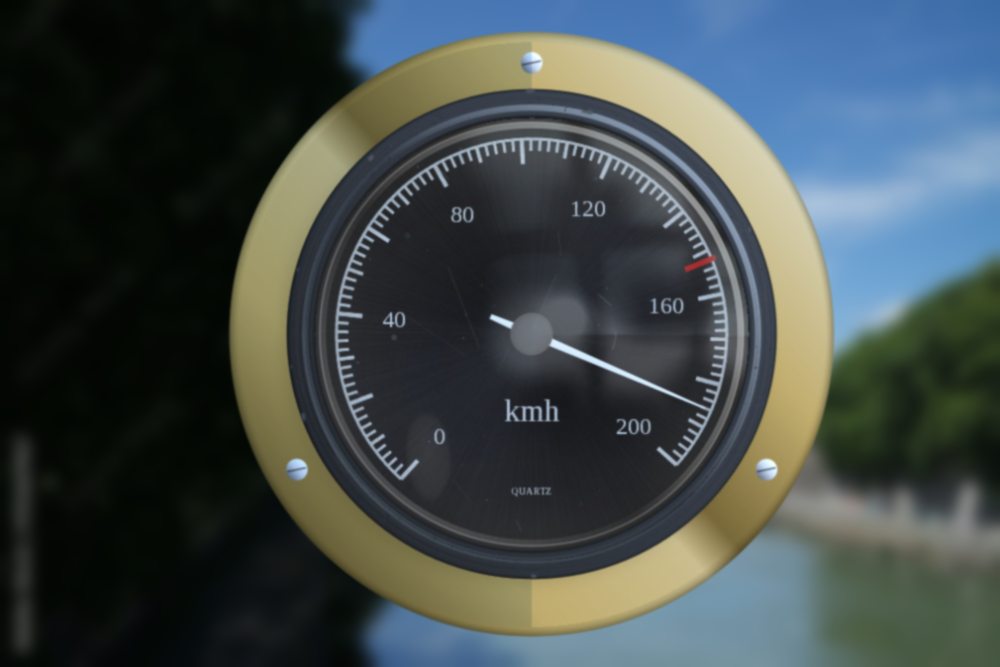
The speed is 186 km/h
